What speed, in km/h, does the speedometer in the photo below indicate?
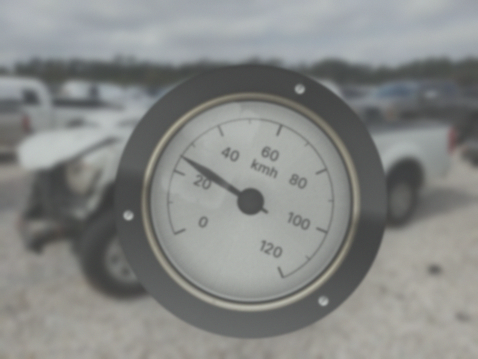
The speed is 25 km/h
